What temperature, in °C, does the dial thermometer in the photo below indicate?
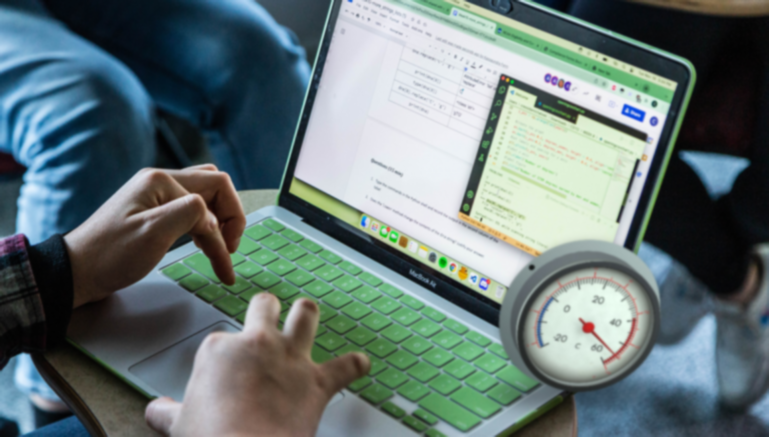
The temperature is 55 °C
